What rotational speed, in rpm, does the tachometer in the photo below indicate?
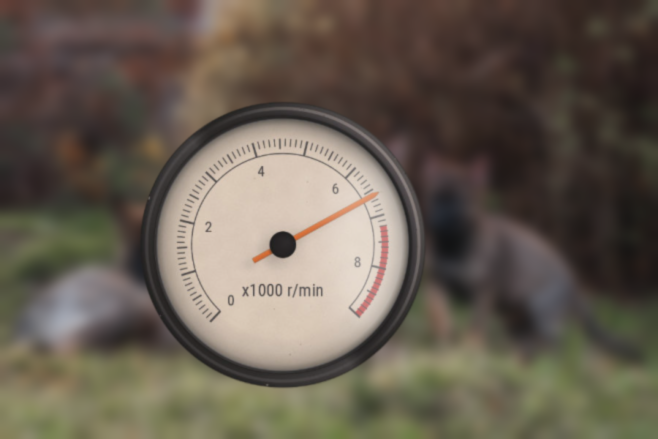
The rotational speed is 6600 rpm
